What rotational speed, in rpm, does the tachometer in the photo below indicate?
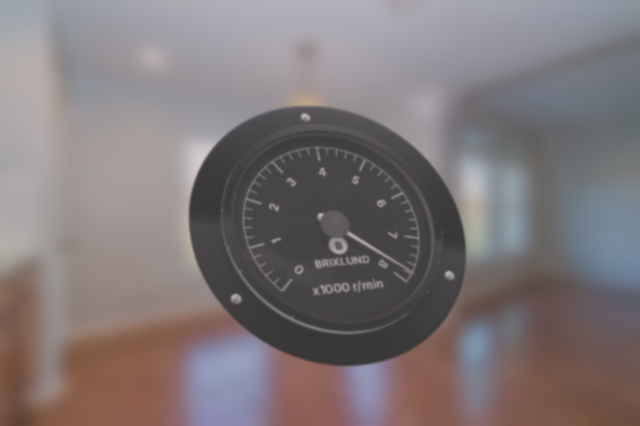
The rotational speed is 7800 rpm
